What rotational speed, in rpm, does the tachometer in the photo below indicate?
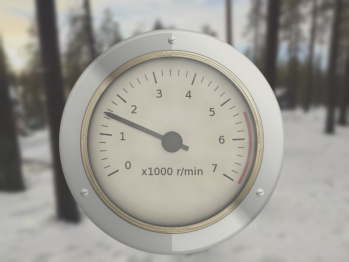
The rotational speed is 1500 rpm
